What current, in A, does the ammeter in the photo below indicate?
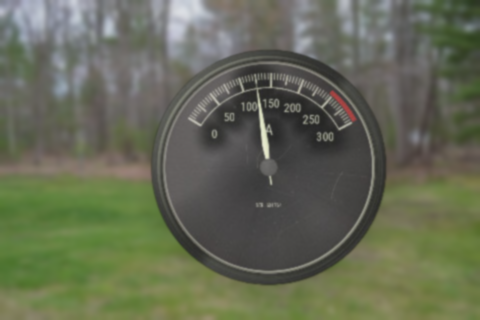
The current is 125 A
